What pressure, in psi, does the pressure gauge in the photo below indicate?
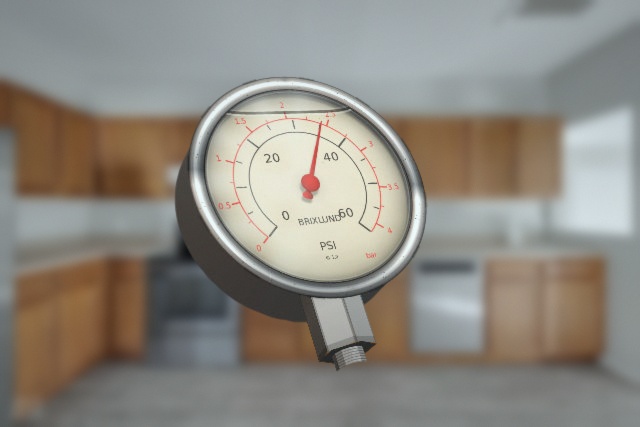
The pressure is 35 psi
